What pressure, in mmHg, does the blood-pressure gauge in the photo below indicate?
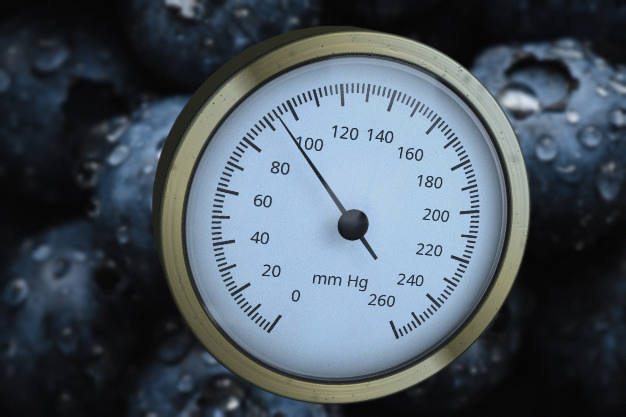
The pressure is 94 mmHg
